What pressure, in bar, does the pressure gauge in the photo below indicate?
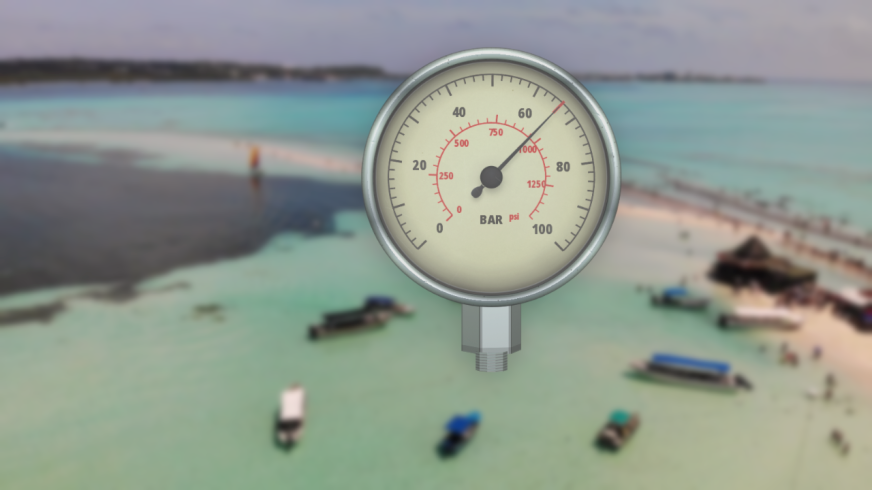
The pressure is 66 bar
